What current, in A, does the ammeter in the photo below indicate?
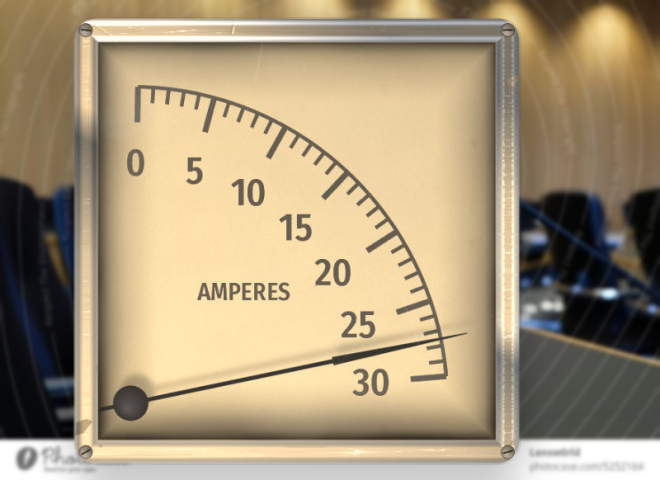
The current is 27.5 A
